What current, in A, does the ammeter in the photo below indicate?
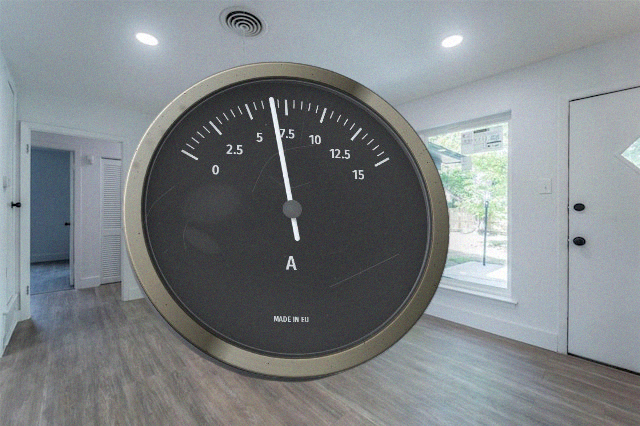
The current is 6.5 A
